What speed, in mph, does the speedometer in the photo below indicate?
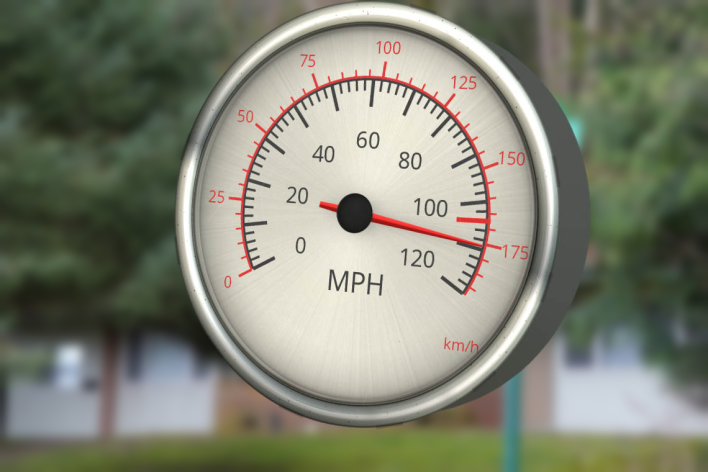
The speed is 109 mph
